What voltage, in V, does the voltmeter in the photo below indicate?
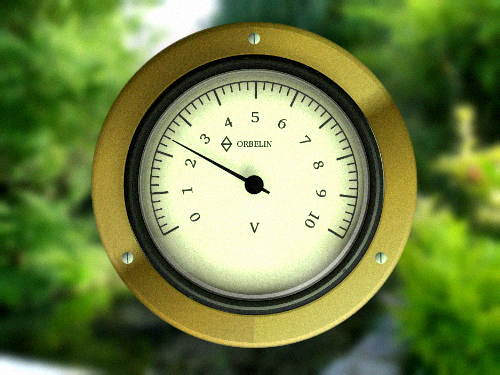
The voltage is 2.4 V
